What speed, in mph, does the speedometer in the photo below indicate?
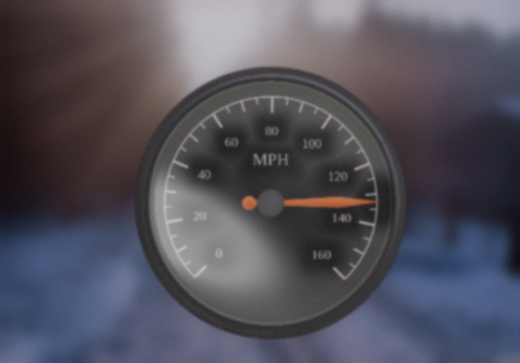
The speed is 132.5 mph
